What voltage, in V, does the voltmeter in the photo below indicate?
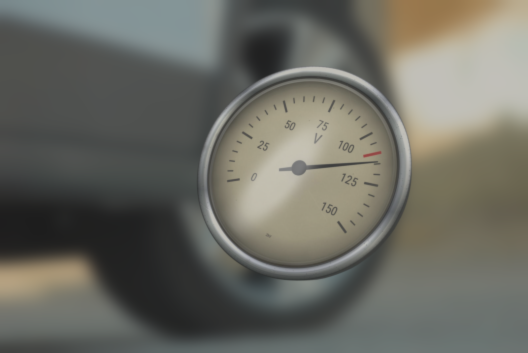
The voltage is 115 V
